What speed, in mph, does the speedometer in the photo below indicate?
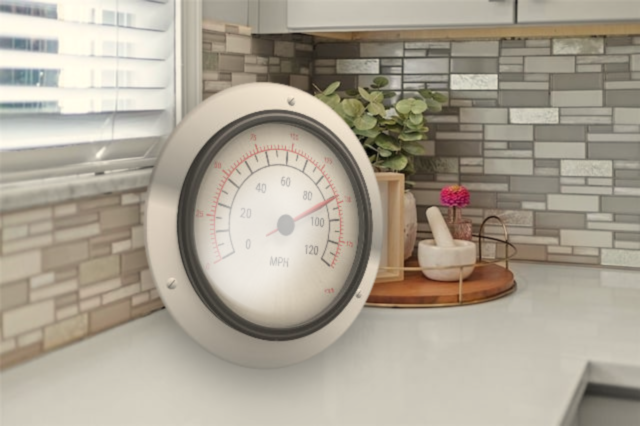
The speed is 90 mph
